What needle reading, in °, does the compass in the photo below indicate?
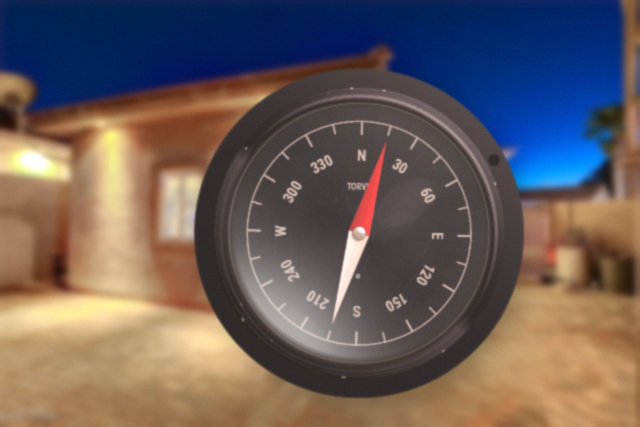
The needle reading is 15 °
